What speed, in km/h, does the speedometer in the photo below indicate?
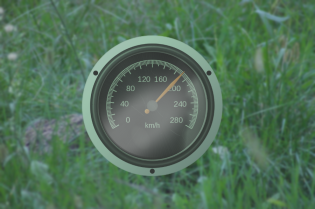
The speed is 190 km/h
